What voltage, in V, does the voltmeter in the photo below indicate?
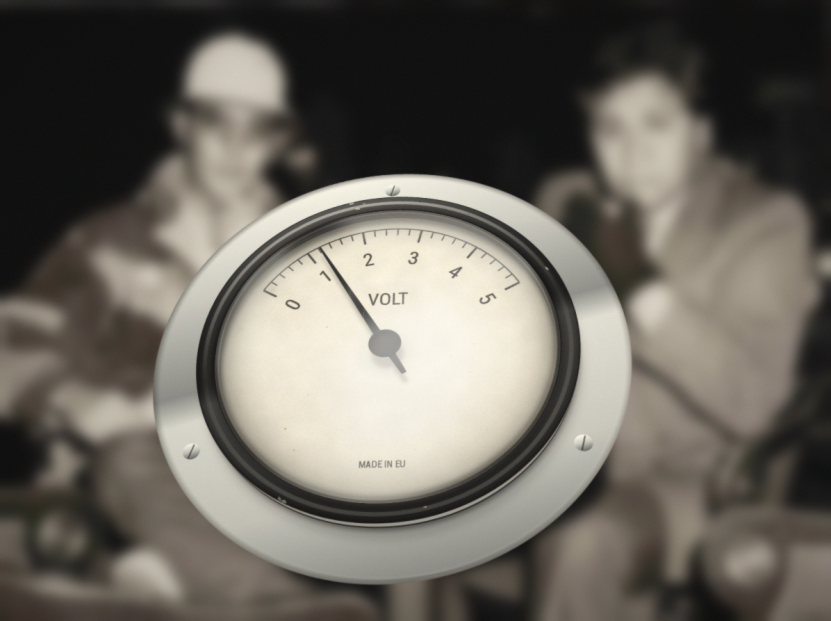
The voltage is 1.2 V
